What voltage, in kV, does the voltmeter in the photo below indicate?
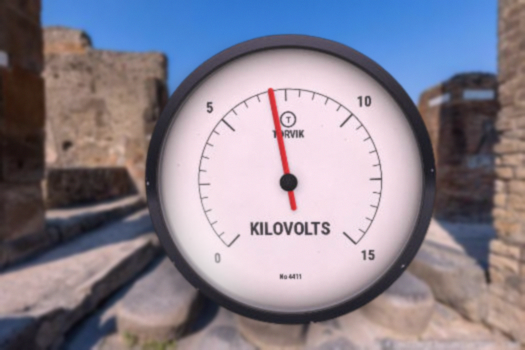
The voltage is 7 kV
